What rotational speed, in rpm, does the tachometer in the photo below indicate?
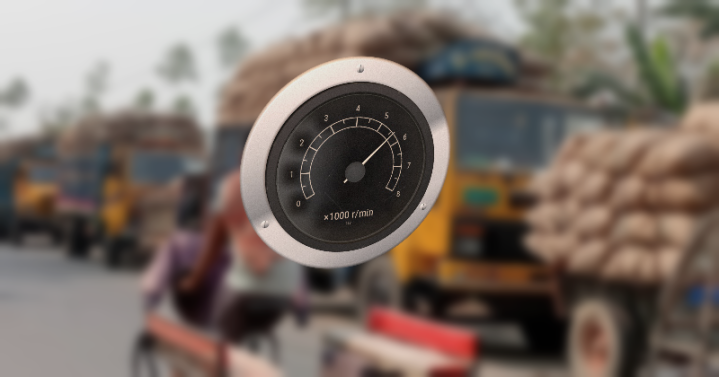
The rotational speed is 5500 rpm
